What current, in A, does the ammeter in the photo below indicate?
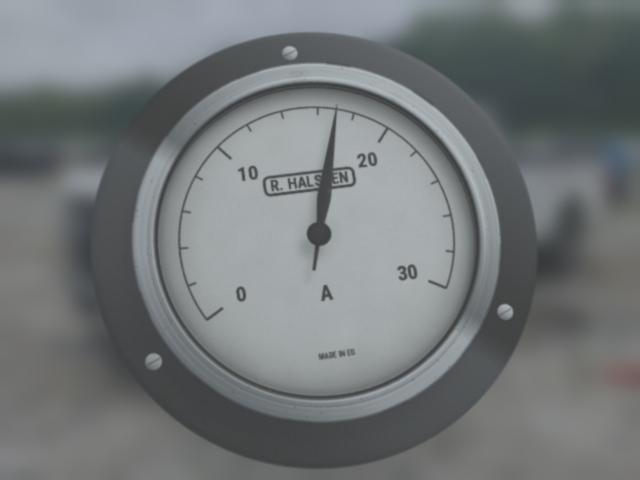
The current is 17 A
